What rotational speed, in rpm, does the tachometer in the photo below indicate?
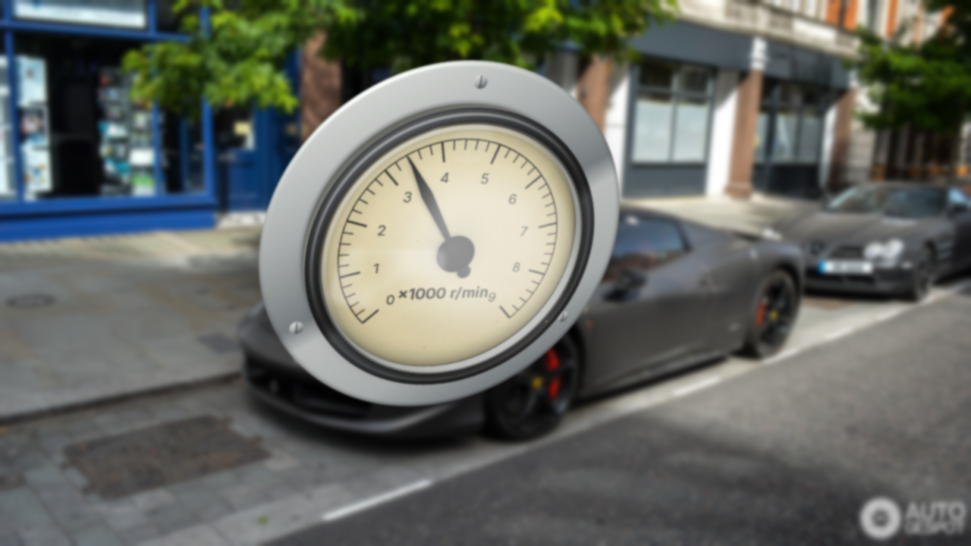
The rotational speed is 3400 rpm
